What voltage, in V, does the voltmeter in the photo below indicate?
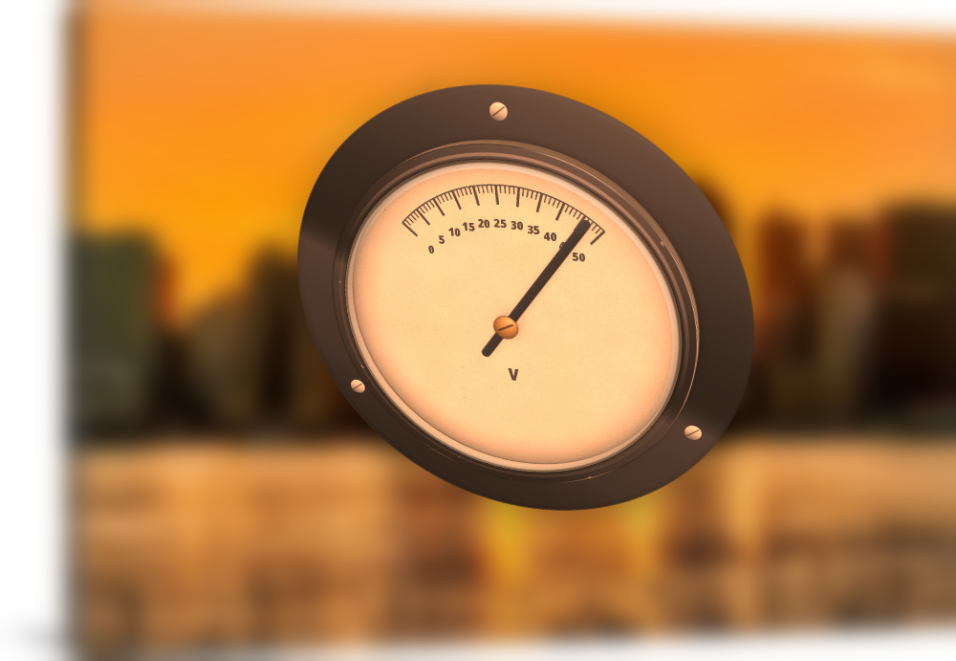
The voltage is 46 V
